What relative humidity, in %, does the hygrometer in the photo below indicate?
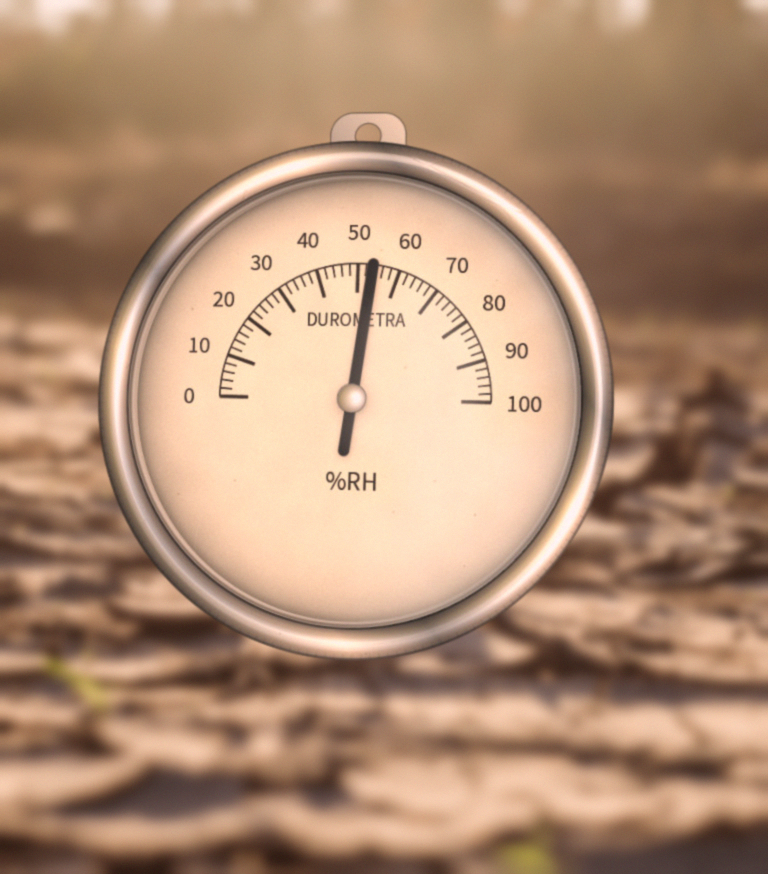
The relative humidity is 54 %
